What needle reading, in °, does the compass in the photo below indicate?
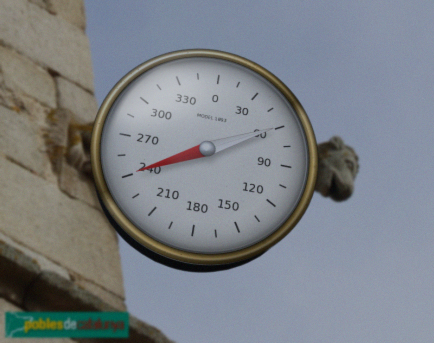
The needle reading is 240 °
